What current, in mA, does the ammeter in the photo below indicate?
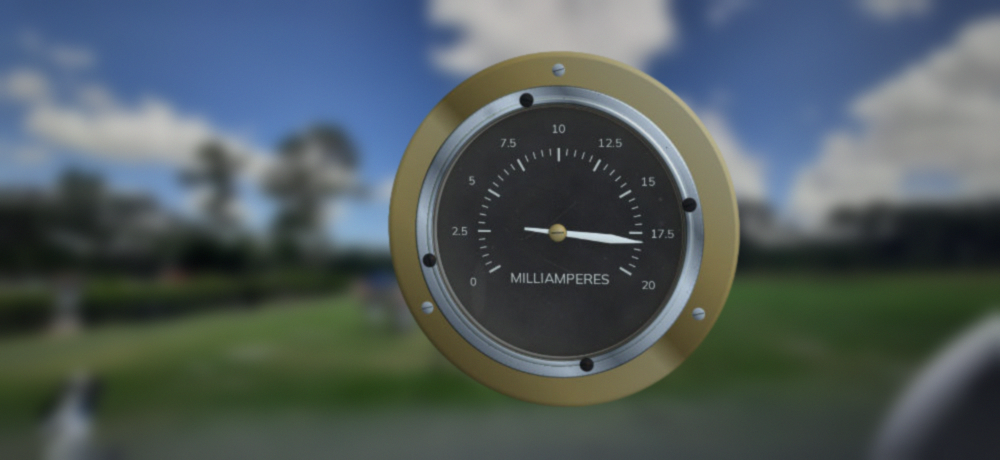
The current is 18 mA
